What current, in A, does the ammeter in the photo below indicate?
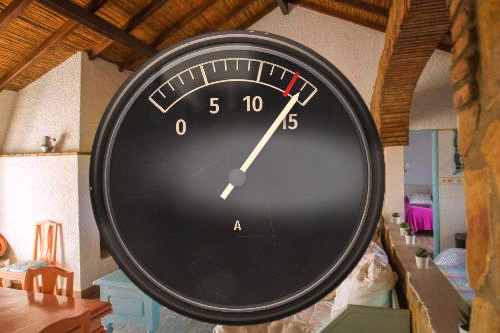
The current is 14 A
